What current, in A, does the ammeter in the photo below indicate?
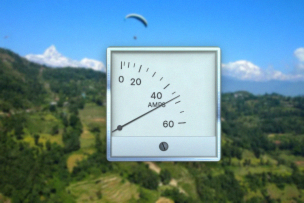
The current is 47.5 A
